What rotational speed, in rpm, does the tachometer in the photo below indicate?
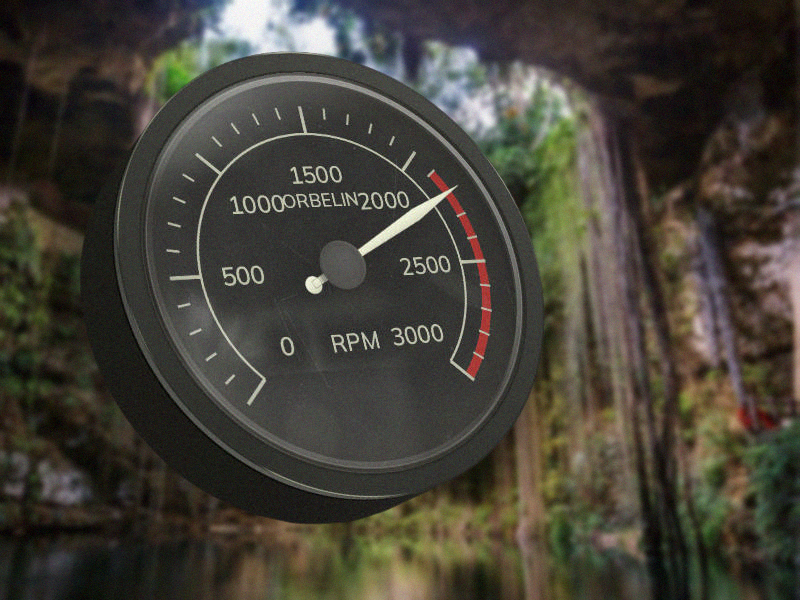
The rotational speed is 2200 rpm
